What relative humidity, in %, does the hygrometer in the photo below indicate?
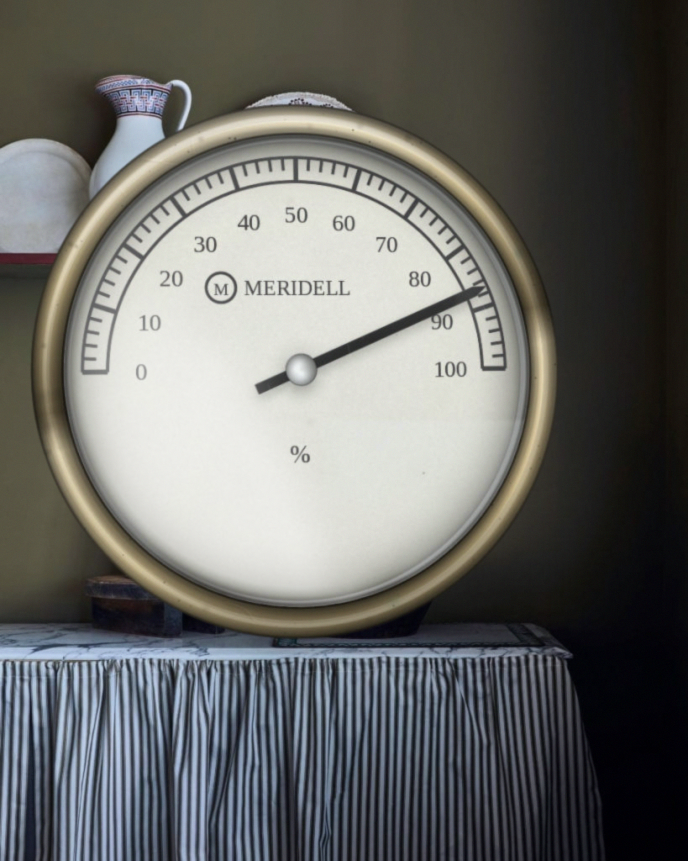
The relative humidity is 87 %
